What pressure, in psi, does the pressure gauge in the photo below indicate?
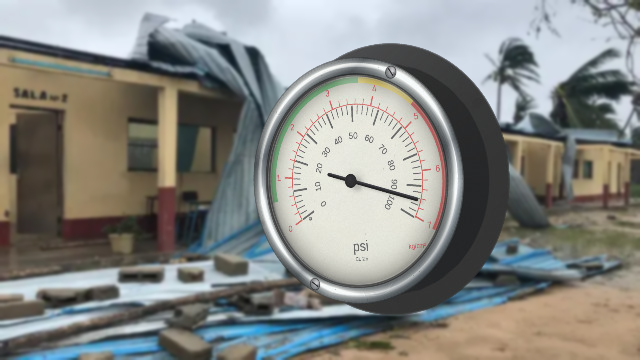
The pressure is 94 psi
